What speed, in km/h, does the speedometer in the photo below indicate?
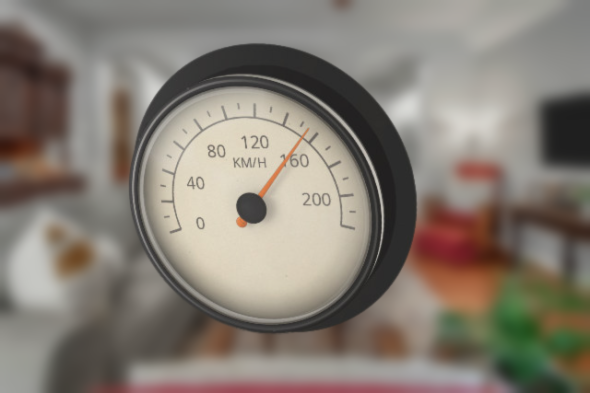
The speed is 155 km/h
